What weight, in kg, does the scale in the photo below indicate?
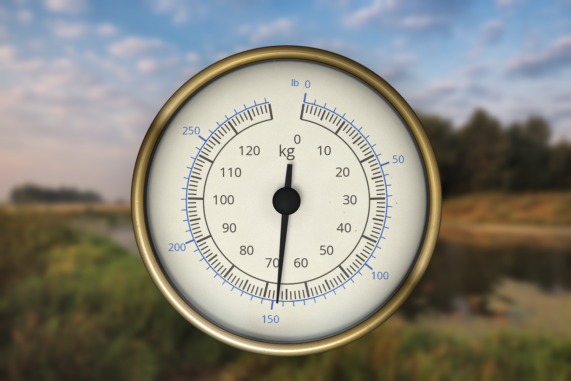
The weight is 67 kg
